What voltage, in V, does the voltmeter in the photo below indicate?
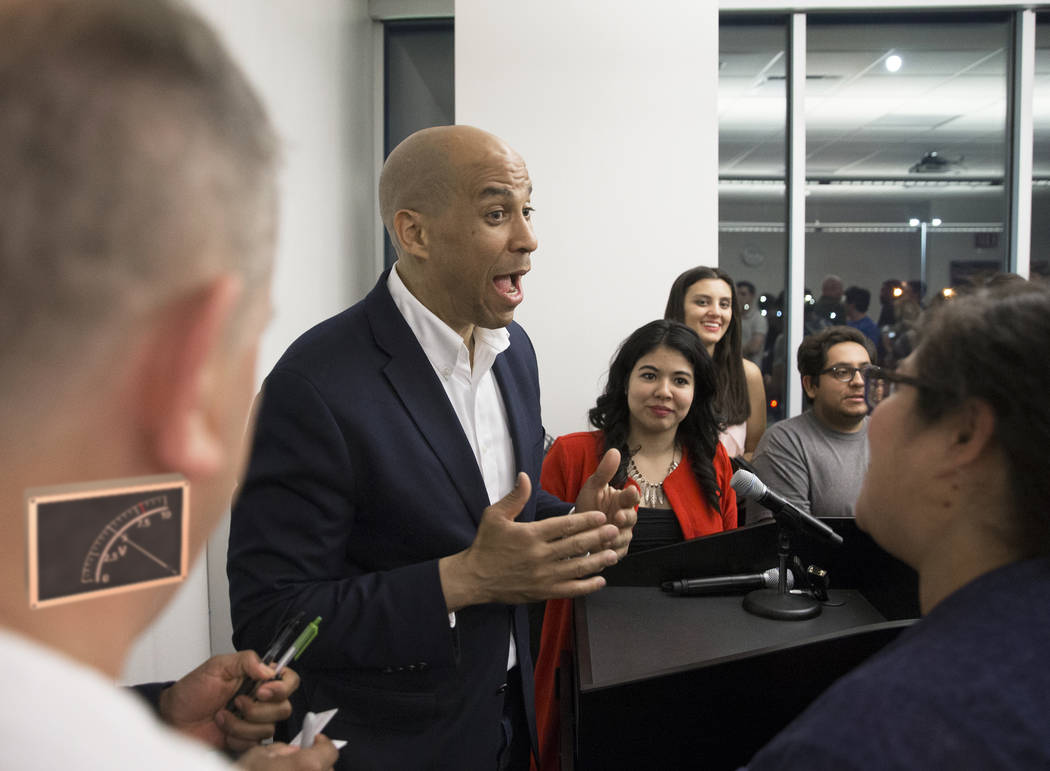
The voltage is 5 V
